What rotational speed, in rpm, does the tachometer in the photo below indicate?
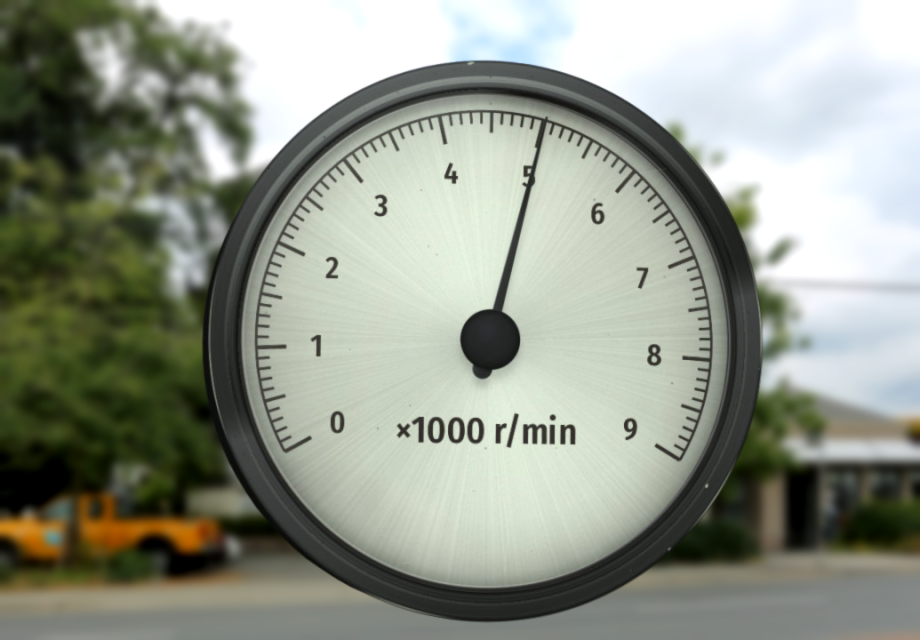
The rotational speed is 5000 rpm
